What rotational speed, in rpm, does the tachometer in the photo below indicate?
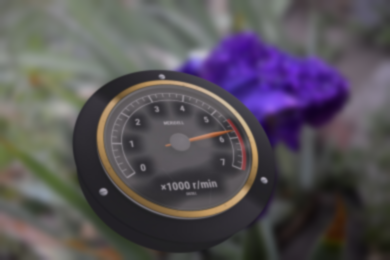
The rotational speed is 5800 rpm
